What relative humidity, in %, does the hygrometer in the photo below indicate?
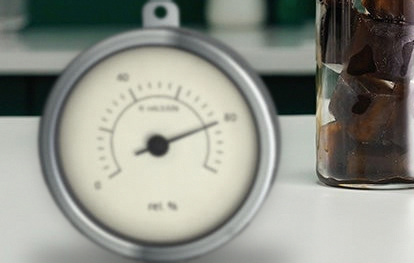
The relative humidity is 80 %
